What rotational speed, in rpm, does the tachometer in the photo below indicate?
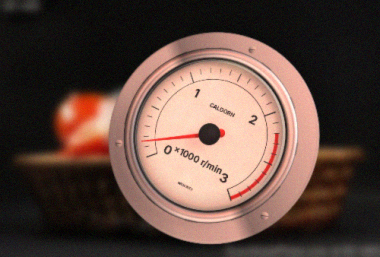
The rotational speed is 150 rpm
